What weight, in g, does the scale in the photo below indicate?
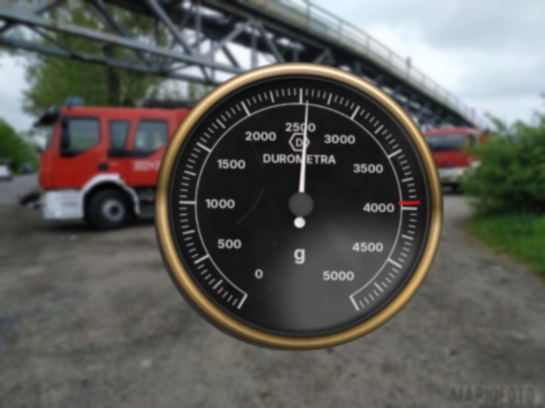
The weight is 2550 g
